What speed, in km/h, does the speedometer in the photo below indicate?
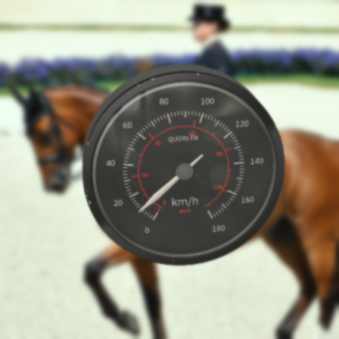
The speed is 10 km/h
